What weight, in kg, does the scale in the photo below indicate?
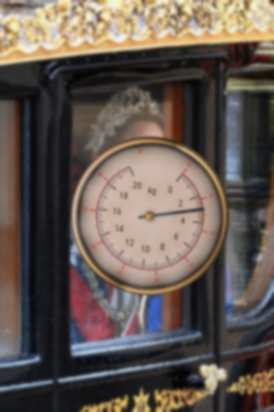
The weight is 3 kg
